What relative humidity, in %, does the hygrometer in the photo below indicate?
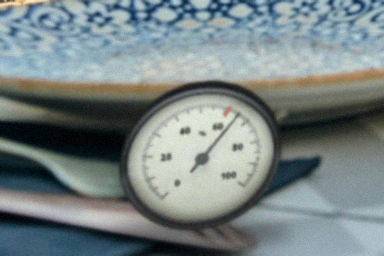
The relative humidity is 65 %
